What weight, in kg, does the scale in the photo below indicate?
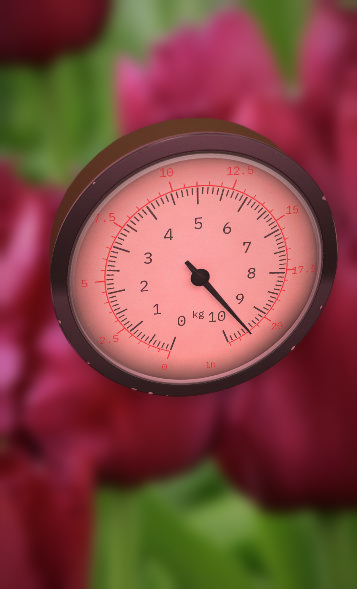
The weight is 9.5 kg
